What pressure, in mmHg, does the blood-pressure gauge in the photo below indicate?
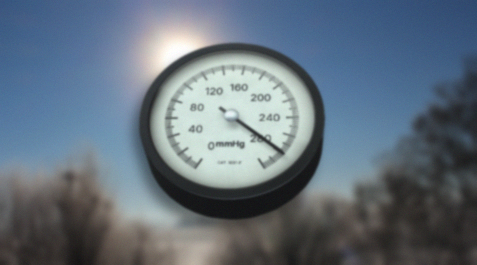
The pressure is 280 mmHg
